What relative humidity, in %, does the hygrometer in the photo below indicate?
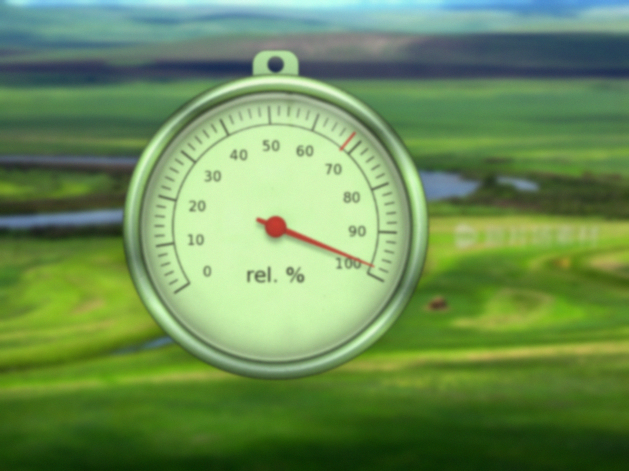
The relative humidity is 98 %
